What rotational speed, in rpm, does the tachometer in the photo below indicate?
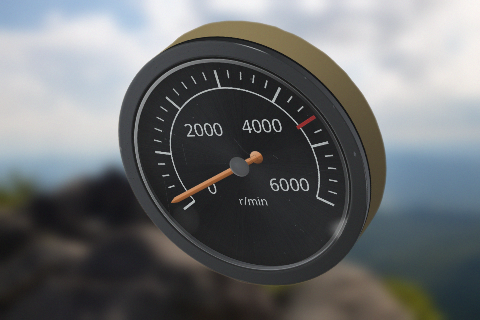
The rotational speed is 200 rpm
